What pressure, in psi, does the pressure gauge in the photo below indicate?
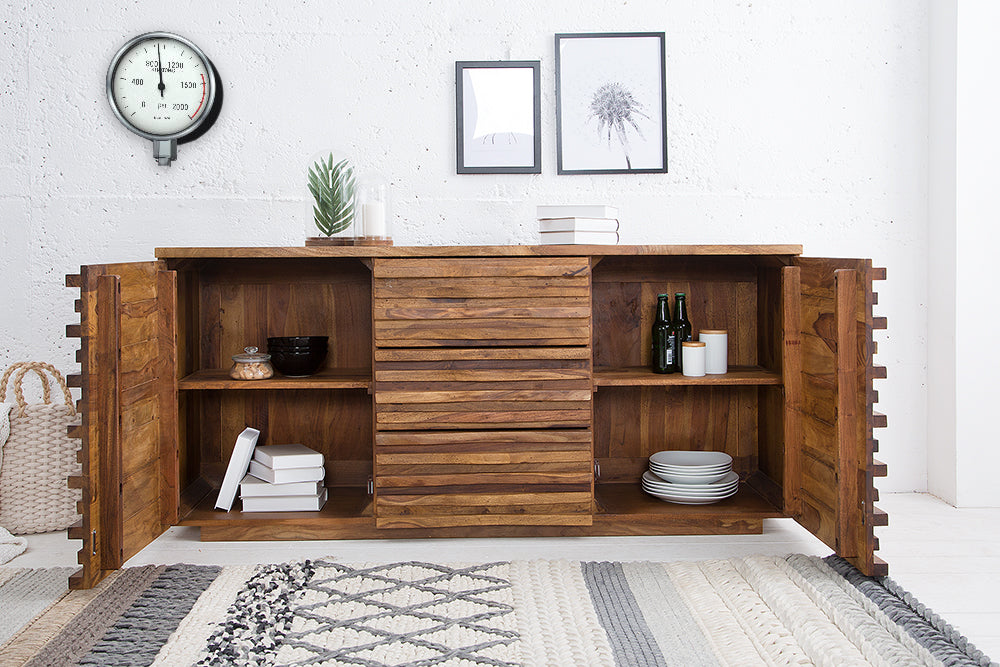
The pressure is 950 psi
